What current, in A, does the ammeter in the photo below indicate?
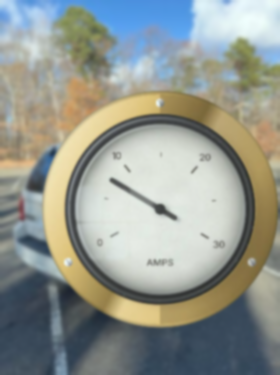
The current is 7.5 A
